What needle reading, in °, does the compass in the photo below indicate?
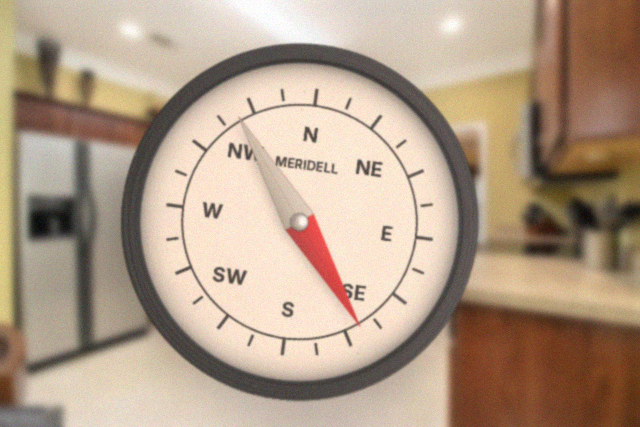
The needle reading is 142.5 °
